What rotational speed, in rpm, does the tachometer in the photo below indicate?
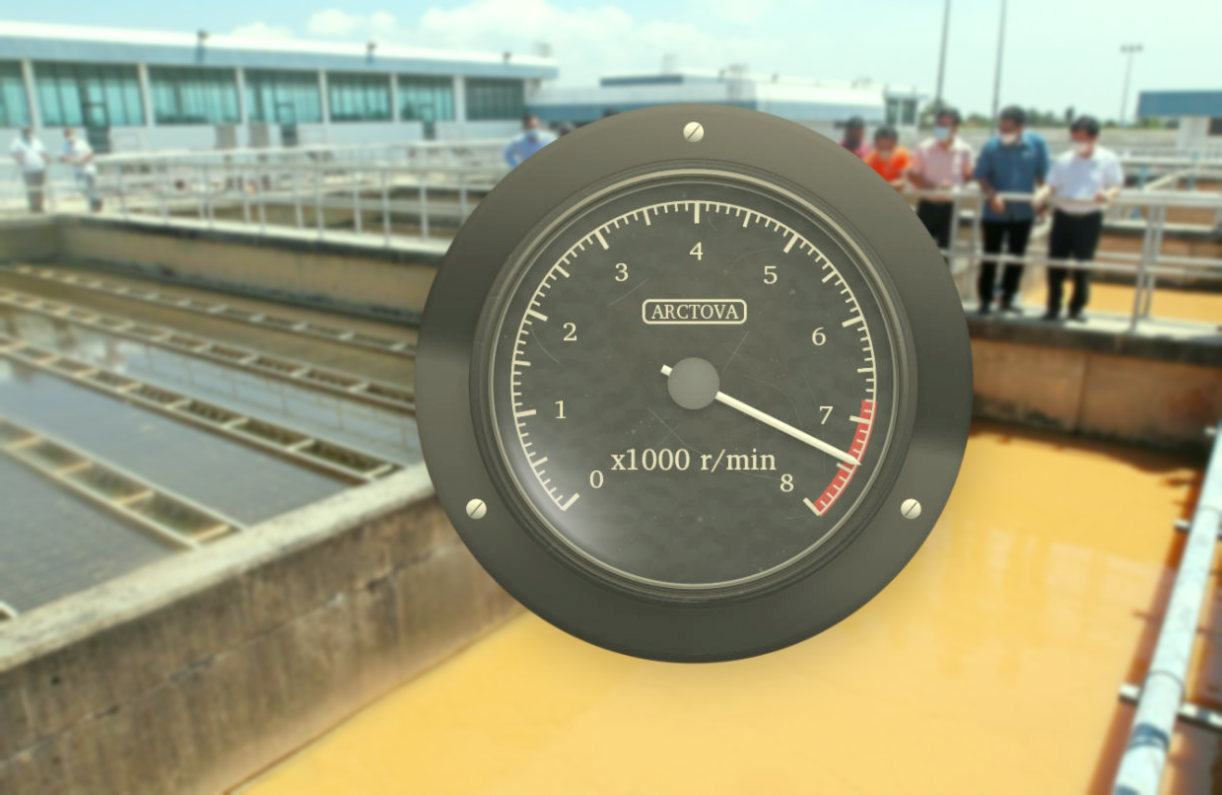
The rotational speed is 7400 rpm
